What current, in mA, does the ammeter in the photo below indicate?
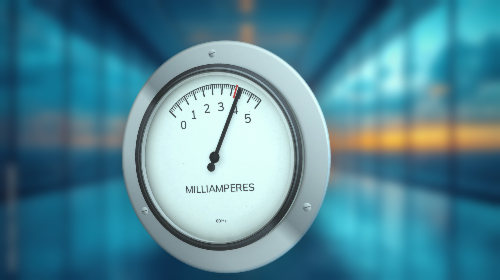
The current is 4 mA
